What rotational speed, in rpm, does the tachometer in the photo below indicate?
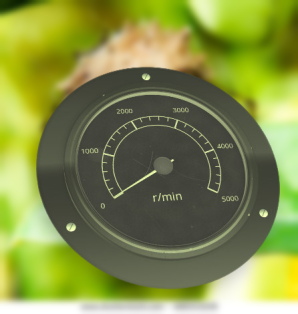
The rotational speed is 0 rpm
